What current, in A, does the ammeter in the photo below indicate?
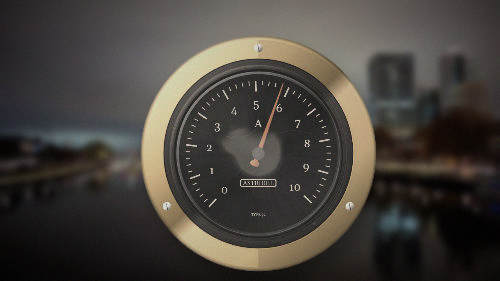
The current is 5.8 A
